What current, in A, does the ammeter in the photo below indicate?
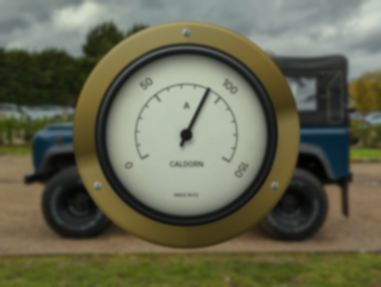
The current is 90 A
